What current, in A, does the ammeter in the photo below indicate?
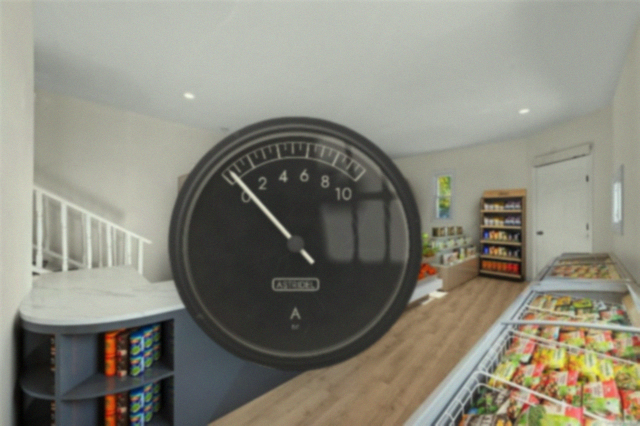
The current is 0.5 A
